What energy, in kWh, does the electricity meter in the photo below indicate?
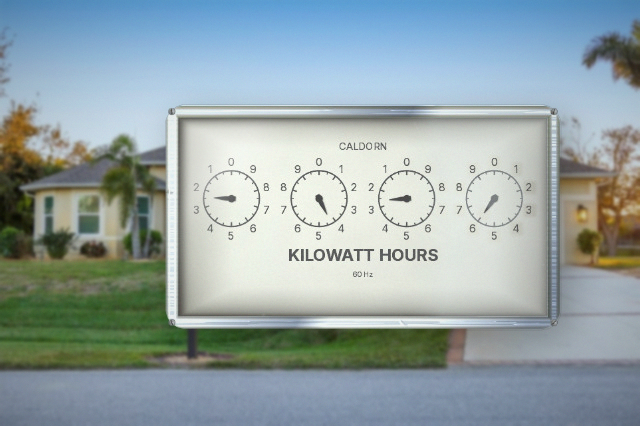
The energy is 2426 kWh
